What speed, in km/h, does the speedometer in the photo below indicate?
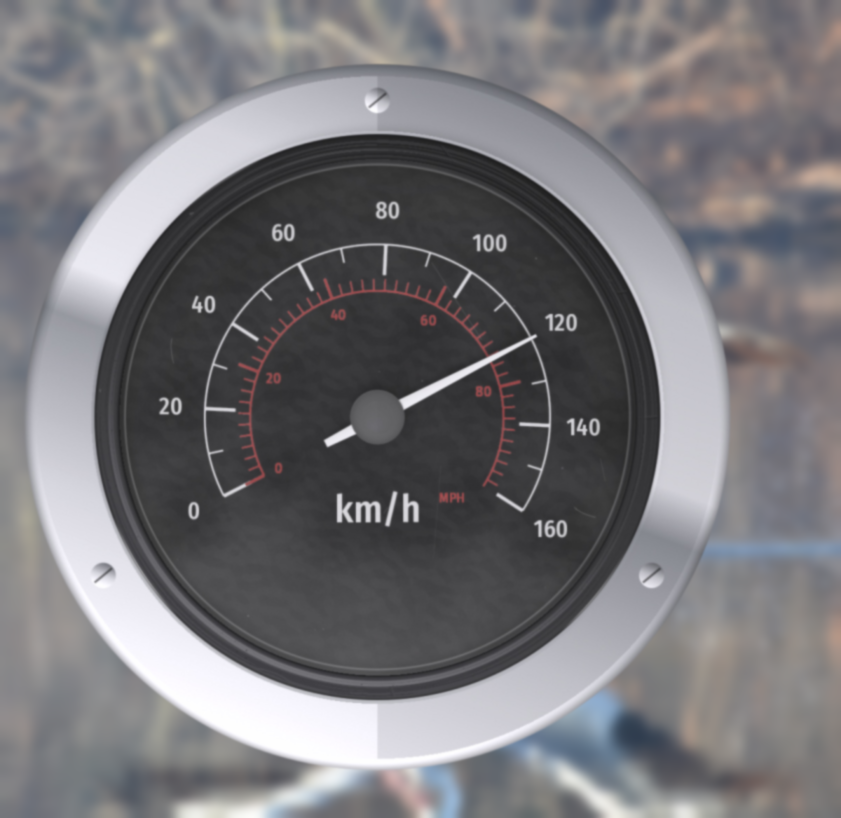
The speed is 120 km/h
